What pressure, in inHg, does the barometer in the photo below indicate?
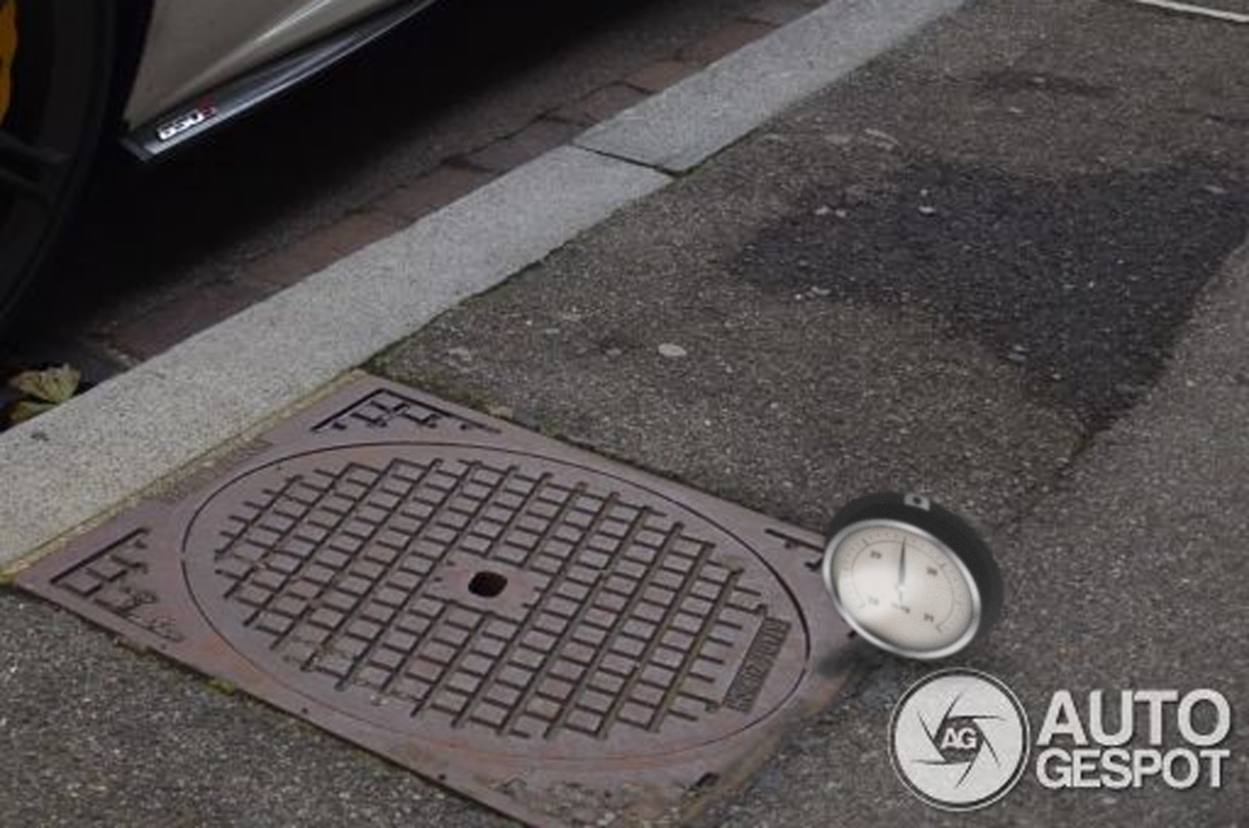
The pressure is 29.5 inHg
